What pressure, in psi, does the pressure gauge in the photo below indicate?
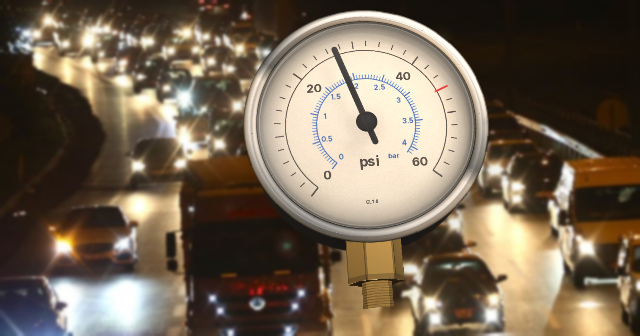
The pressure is 27 psi
